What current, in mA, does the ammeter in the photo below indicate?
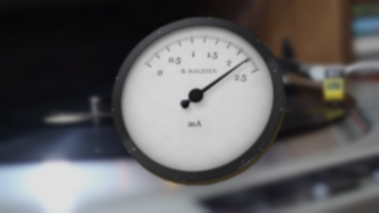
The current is 2.25 mA
